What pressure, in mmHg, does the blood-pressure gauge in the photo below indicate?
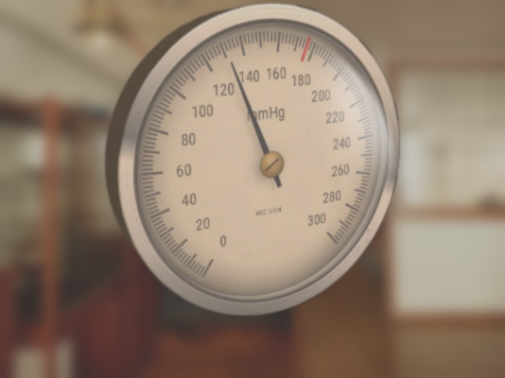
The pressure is 130 mmHg
